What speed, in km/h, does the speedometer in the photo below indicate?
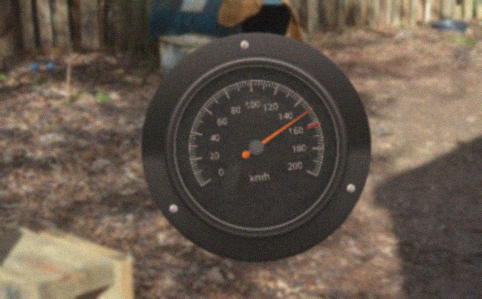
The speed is 150 km/h
